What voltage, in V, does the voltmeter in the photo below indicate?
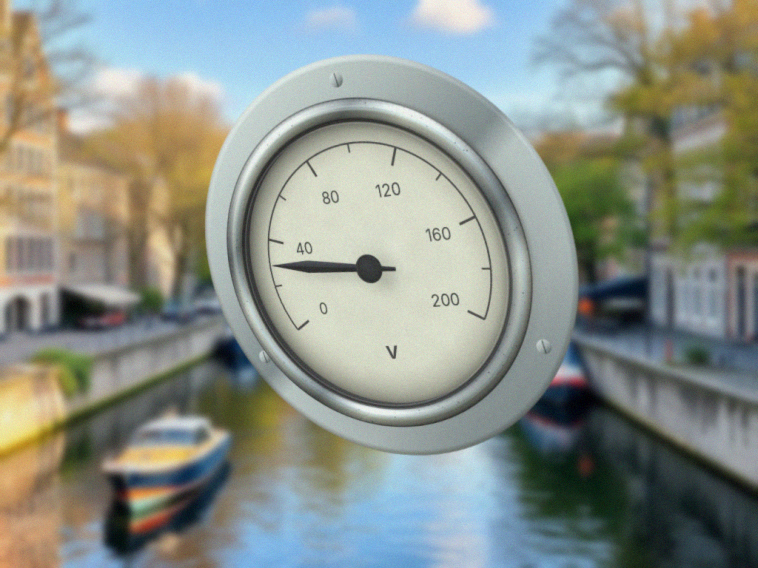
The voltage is 30 V
